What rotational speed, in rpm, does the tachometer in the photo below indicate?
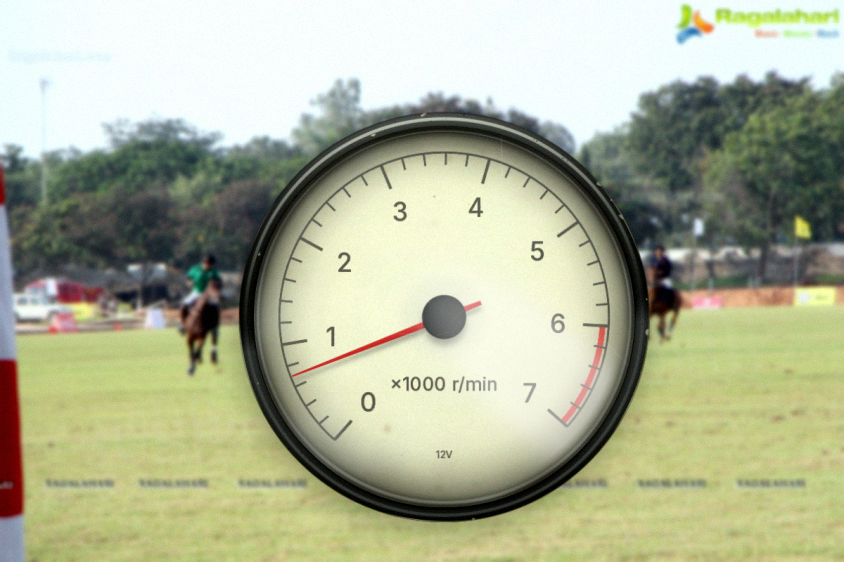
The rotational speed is 700 rpm
